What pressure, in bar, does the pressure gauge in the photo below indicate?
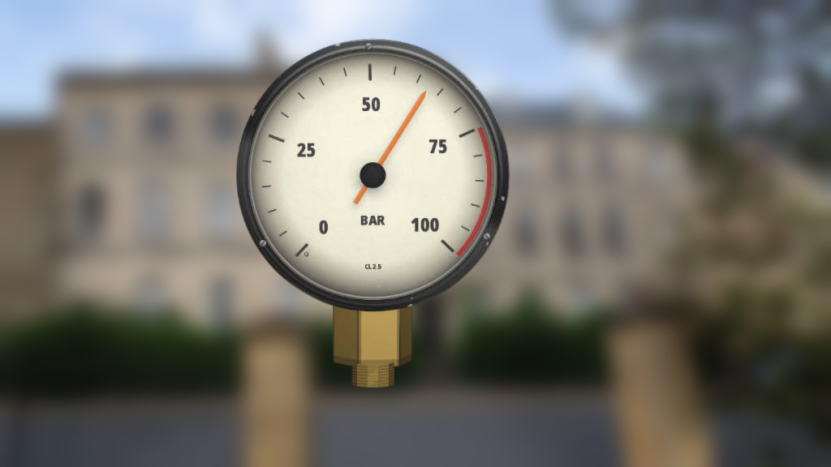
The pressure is 62.5 bar
